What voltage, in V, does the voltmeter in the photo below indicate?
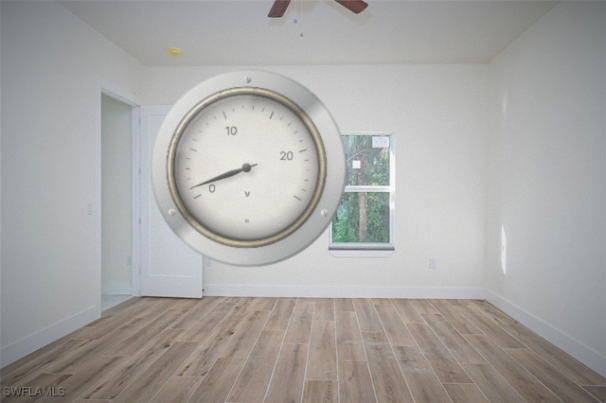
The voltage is 1 V
